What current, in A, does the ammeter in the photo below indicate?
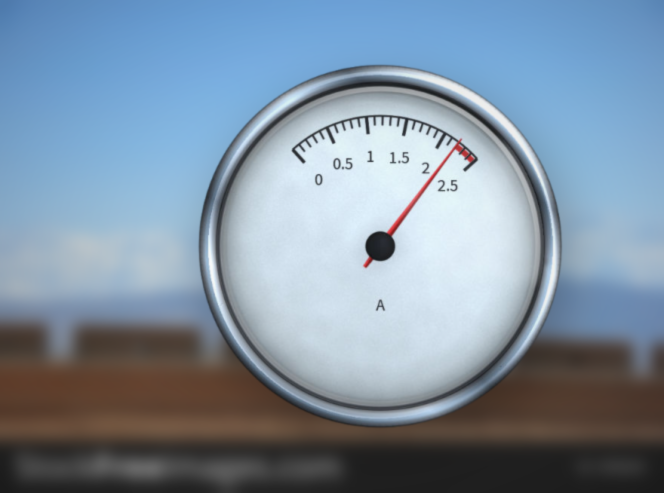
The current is 2.2 A
